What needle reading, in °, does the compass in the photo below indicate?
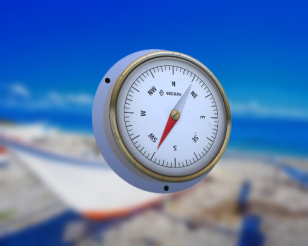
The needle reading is 210 °
